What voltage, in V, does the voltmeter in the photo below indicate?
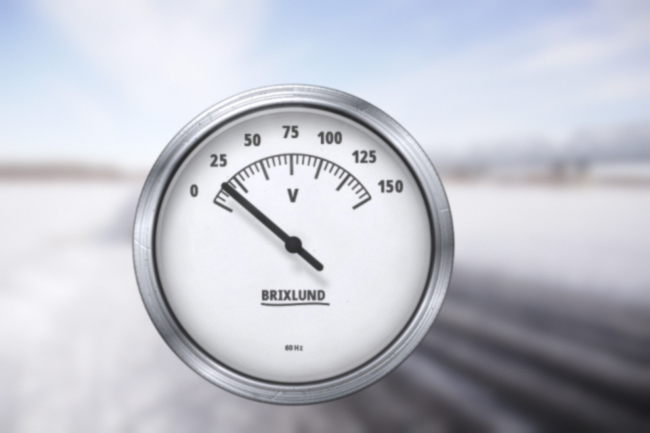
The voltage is 15 V
